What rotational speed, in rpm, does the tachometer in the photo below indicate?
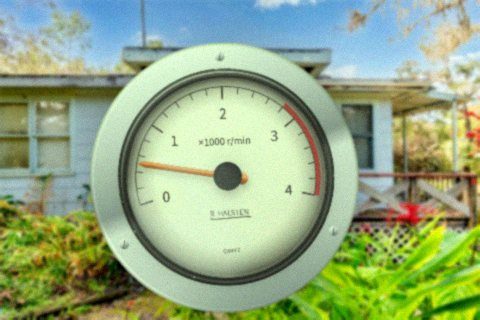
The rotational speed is 500 rpm
